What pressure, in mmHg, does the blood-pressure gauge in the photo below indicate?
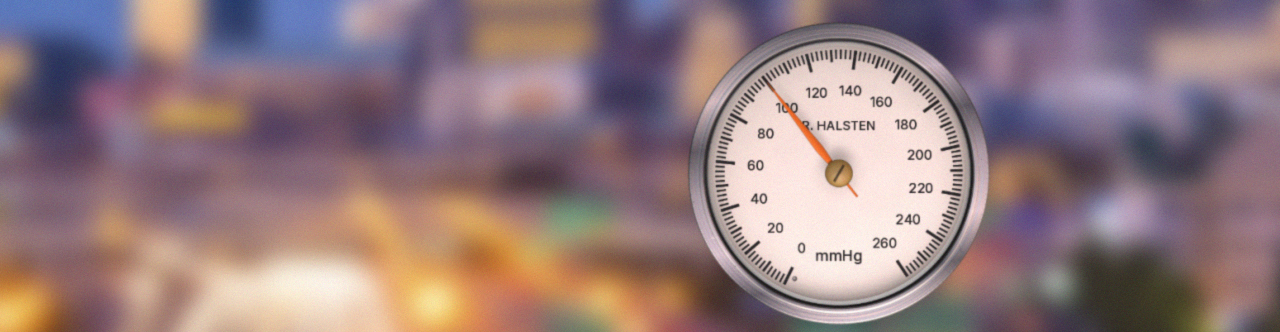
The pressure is 100 mmHg
